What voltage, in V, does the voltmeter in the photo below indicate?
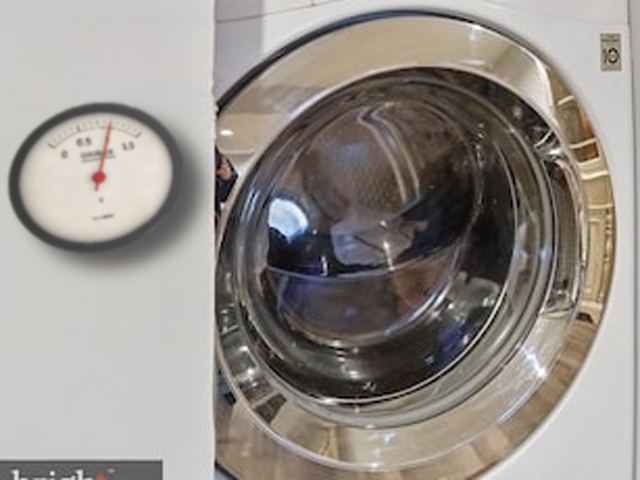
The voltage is 1 V
